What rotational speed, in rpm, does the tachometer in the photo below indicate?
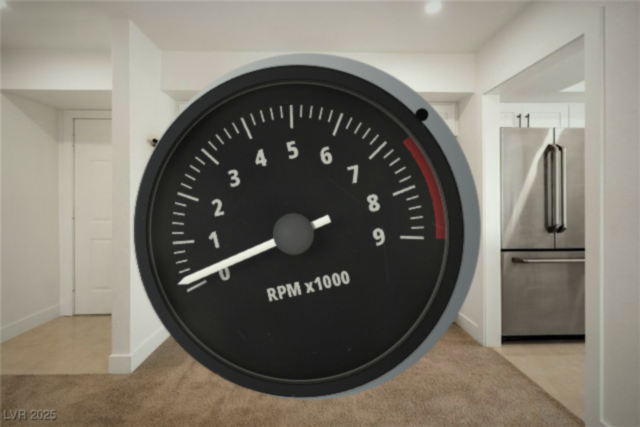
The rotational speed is 200 rpm
